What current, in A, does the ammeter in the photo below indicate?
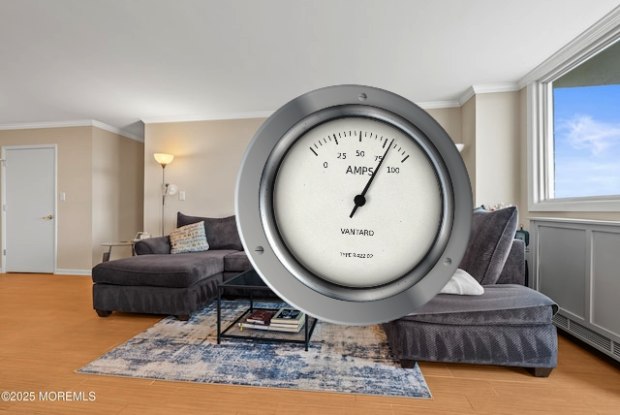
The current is 80 A
